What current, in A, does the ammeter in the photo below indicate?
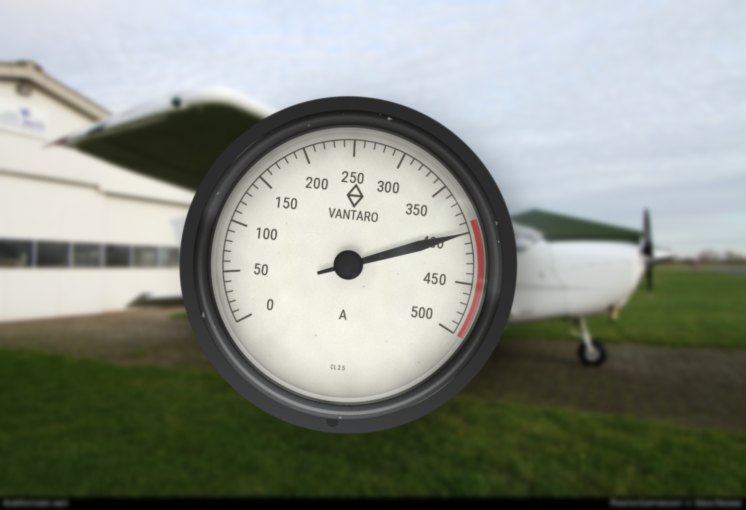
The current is 400 A
